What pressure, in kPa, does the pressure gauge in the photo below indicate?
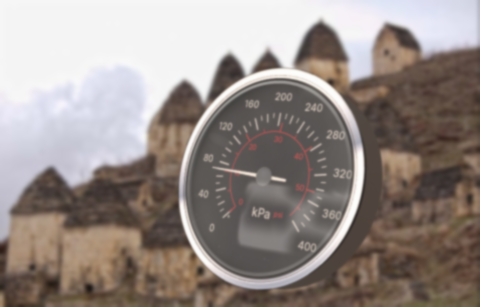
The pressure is 70 kPa
